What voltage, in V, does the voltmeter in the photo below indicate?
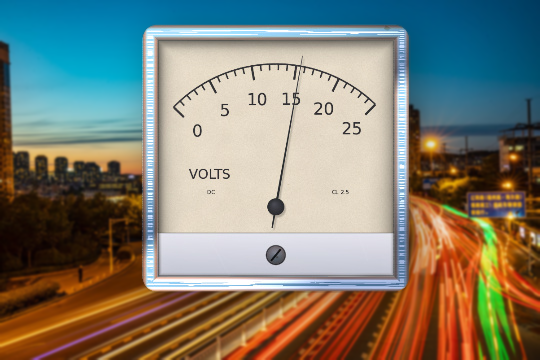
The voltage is 15.5 V
